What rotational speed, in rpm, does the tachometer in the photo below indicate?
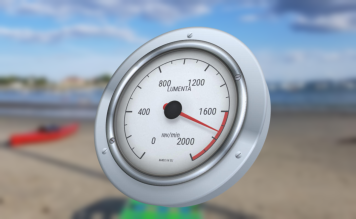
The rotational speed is 1750 rpm
